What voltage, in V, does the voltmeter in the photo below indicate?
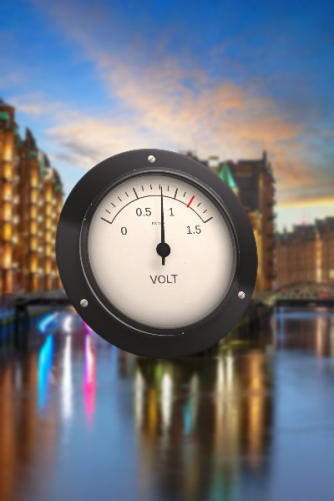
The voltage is 0.8 V
